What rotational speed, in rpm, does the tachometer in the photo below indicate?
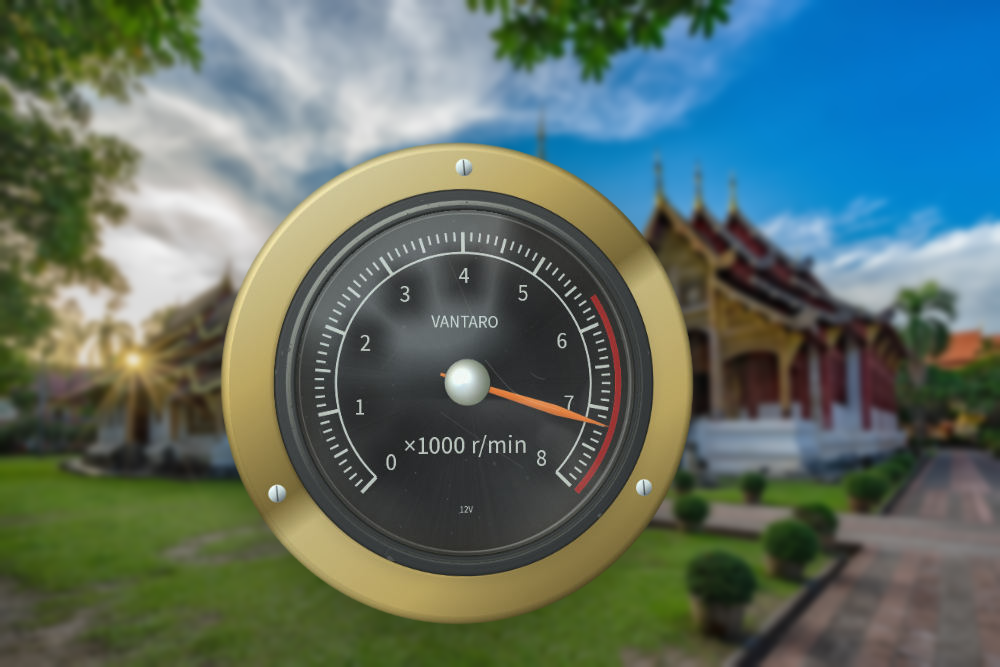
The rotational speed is 7200 rpm
